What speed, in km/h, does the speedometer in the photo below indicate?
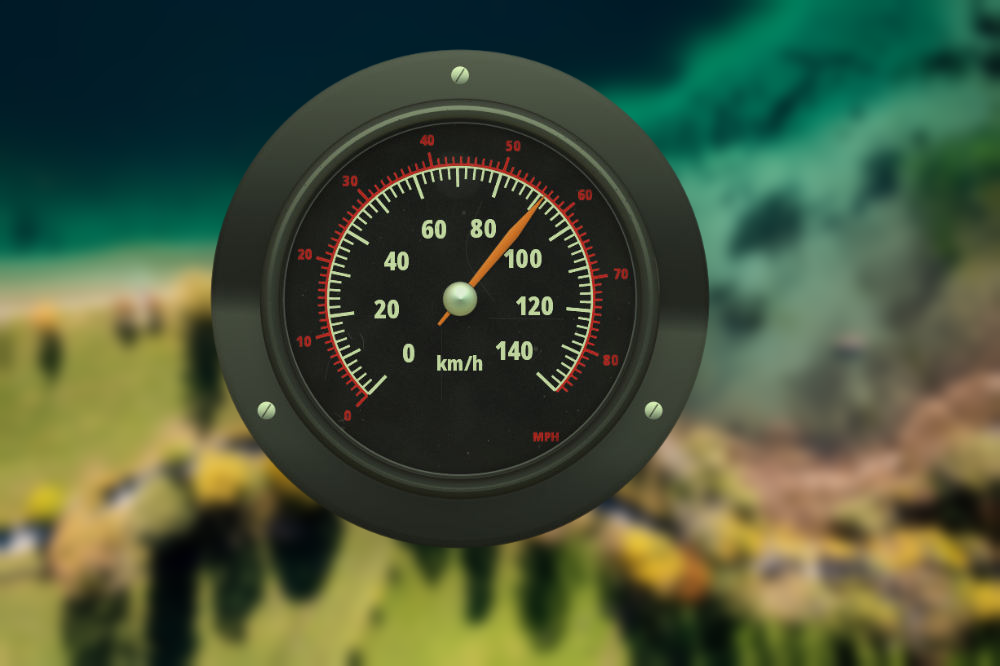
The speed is 91 km/h
